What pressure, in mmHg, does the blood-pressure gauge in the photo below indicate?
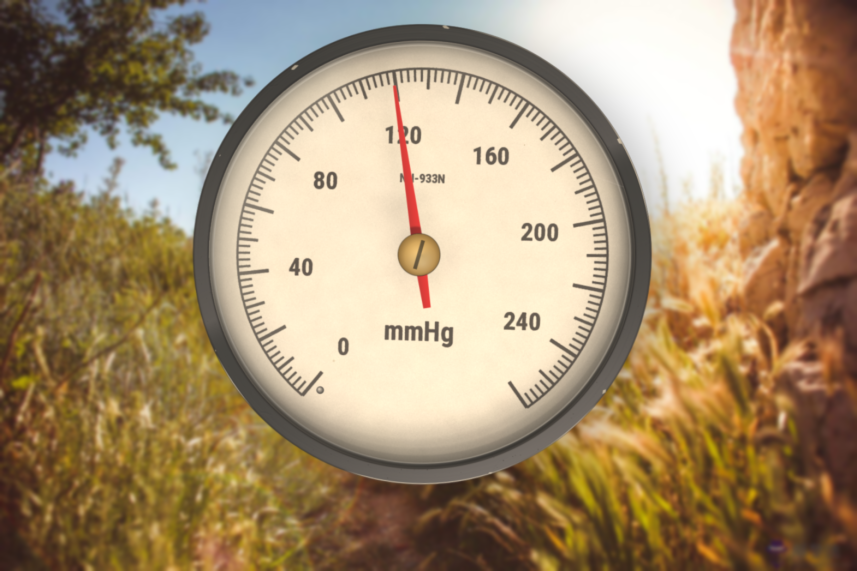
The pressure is 120 mmHg
